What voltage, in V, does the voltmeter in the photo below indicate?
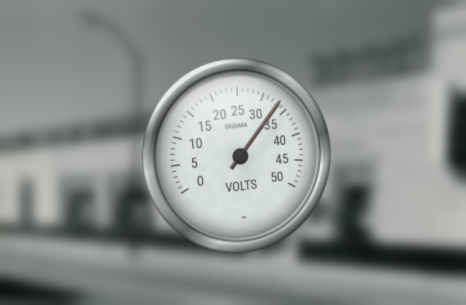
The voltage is 33 V
